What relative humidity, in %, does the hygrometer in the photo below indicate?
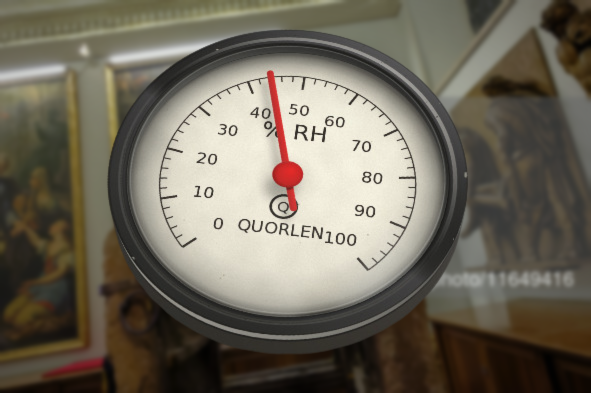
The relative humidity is 44 %
